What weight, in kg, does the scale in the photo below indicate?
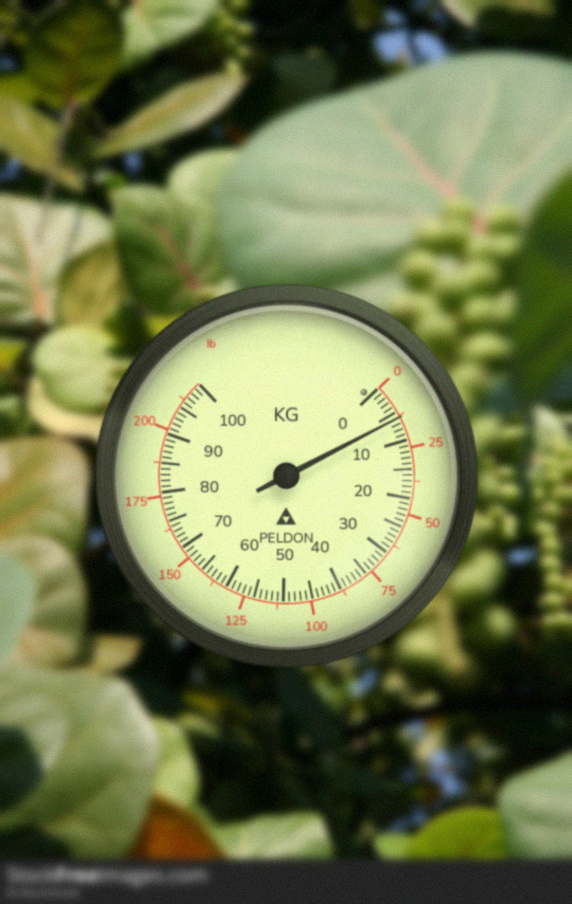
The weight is 6 kg
